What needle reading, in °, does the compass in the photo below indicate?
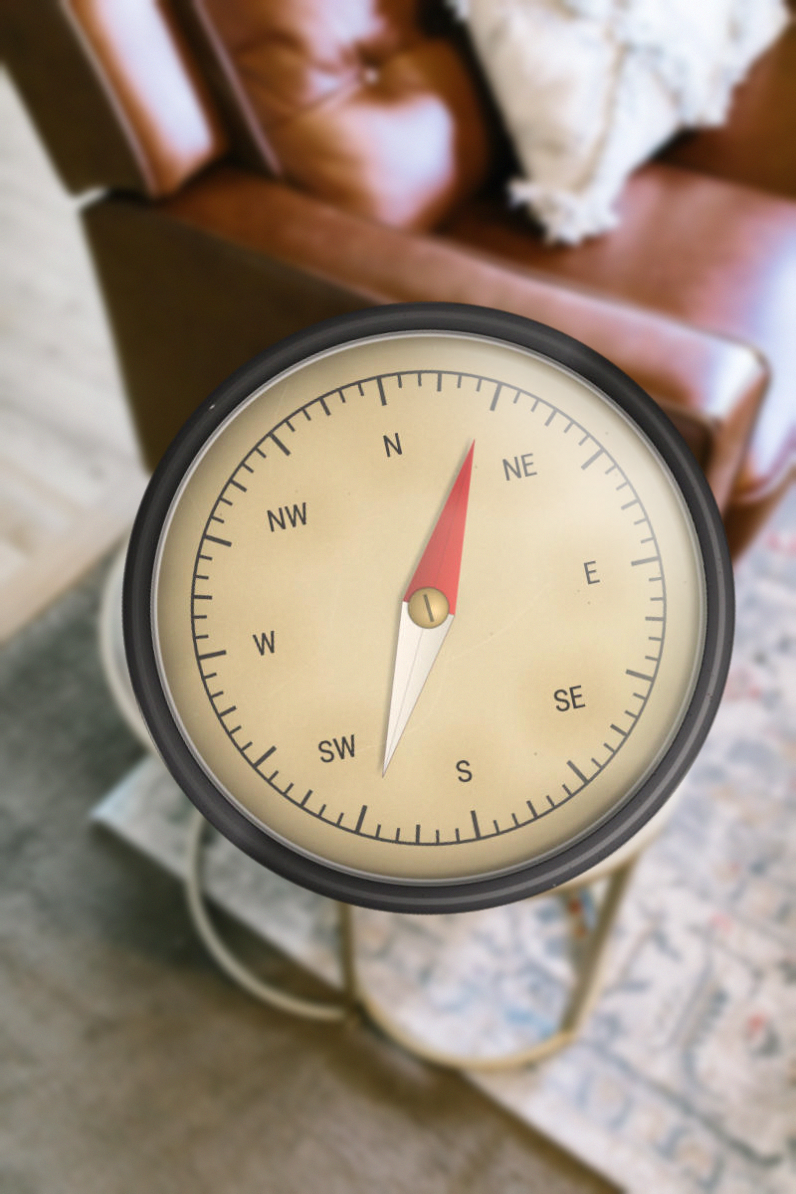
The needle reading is 27.5 °
